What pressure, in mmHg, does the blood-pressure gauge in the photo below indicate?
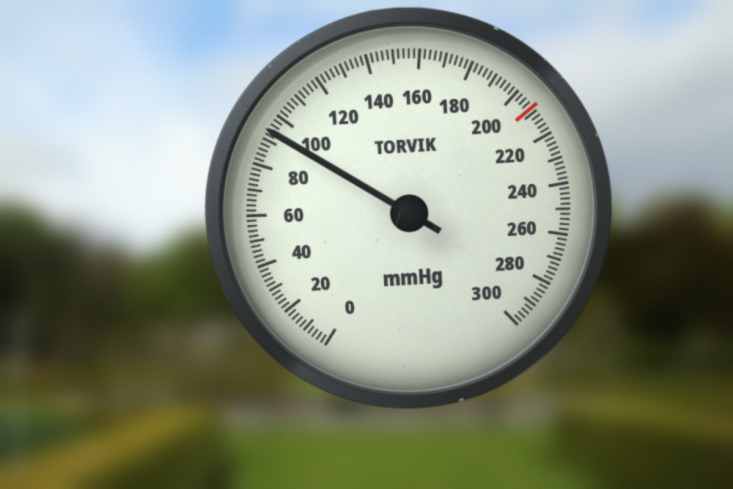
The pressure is 94 mmHg
